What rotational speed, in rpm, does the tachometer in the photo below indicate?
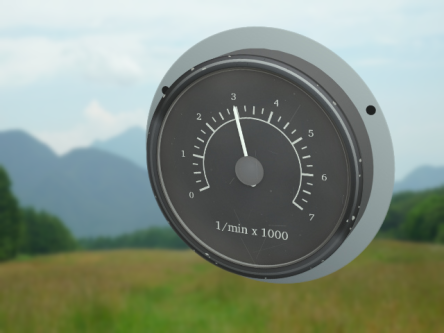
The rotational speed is 3000 rpm
